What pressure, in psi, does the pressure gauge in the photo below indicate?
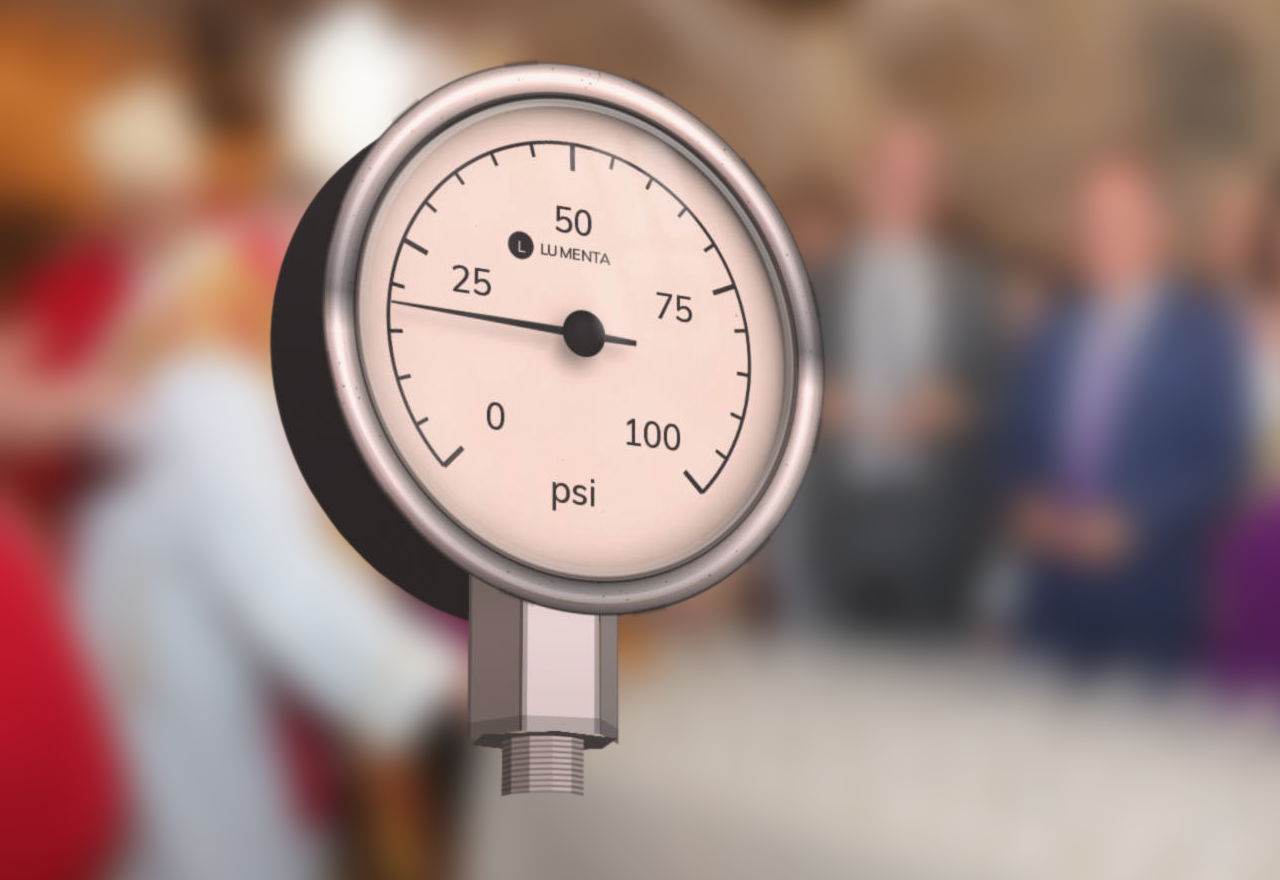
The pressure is 17.5 psi
